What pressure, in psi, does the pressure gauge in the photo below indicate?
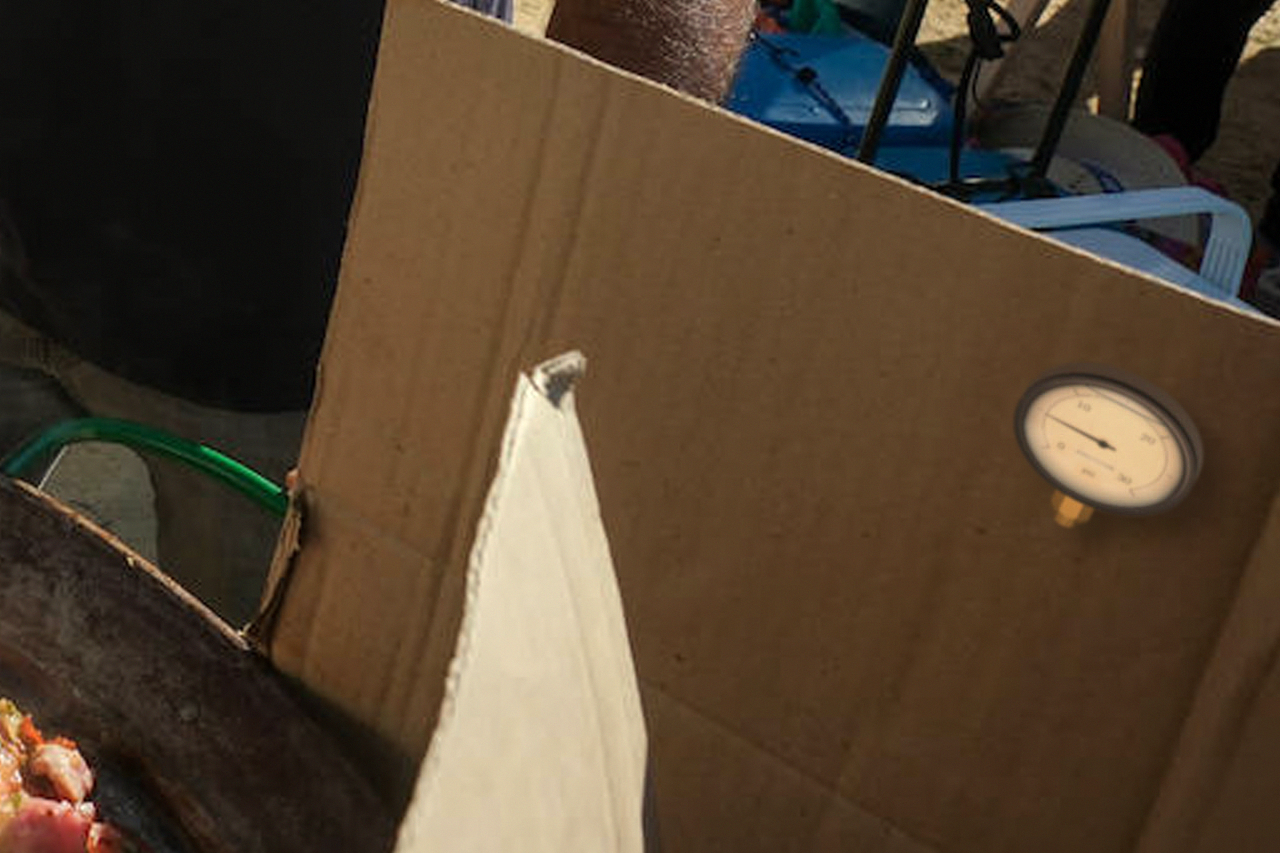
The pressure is 5 psi
